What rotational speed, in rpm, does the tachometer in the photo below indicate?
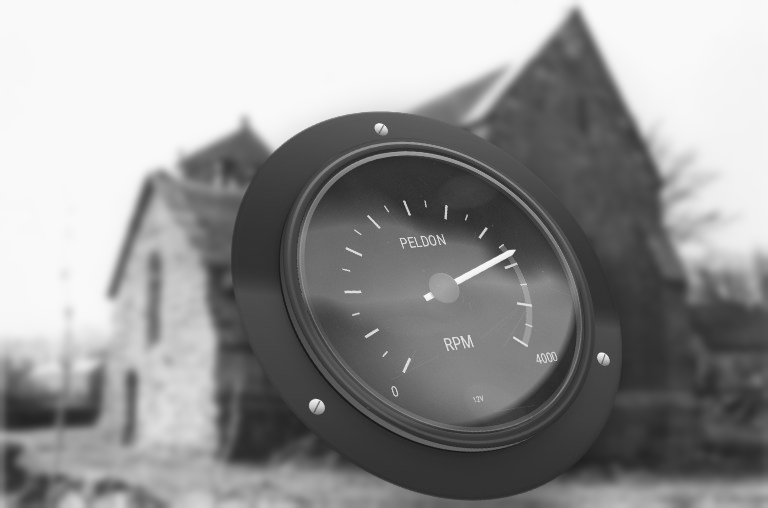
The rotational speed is 3100 rpm
